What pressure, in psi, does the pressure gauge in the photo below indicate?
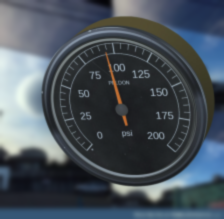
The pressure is 95 psi
